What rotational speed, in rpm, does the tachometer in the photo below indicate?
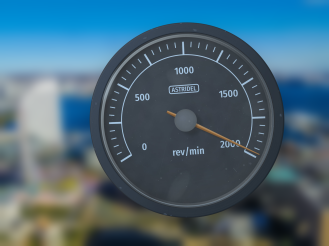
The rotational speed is 1975 rpm
